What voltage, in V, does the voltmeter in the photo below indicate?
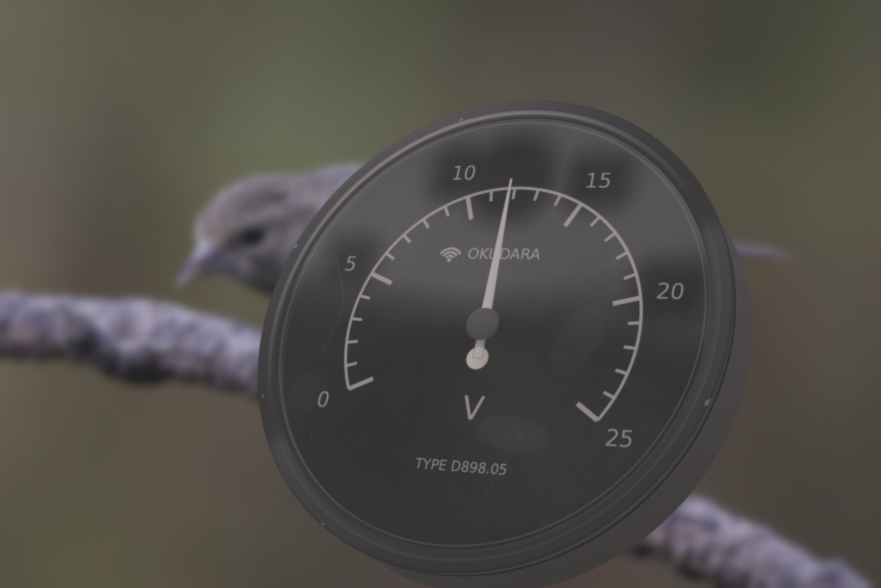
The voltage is 12 V
